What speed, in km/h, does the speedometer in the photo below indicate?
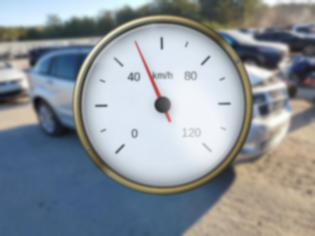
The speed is 50 km/h
